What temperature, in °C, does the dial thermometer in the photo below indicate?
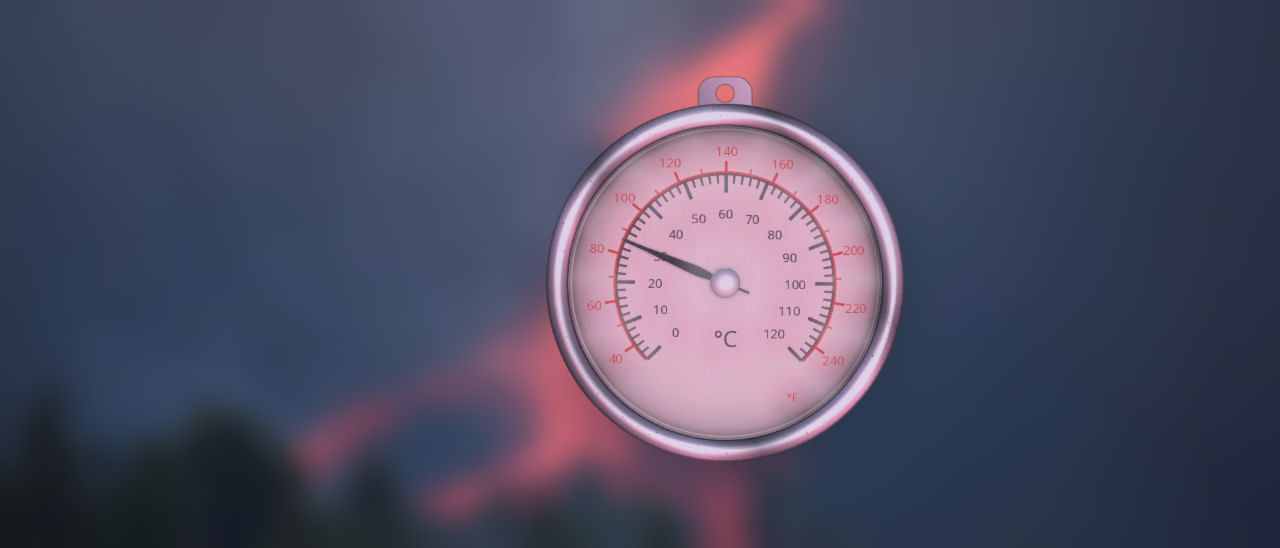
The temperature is 30 °C
